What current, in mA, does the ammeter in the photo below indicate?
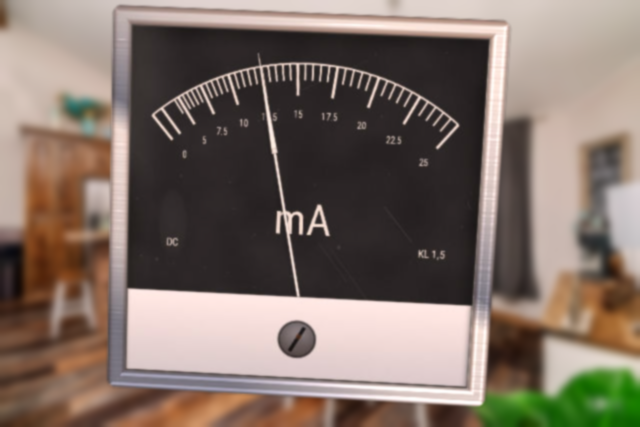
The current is 12.5 mA
